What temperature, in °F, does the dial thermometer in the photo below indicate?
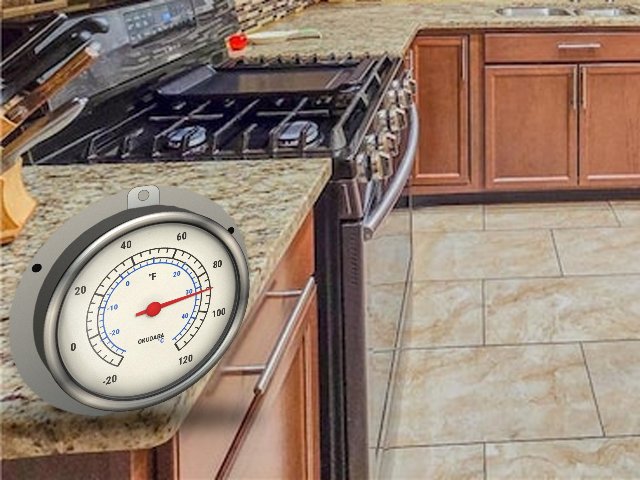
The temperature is 88 °F
